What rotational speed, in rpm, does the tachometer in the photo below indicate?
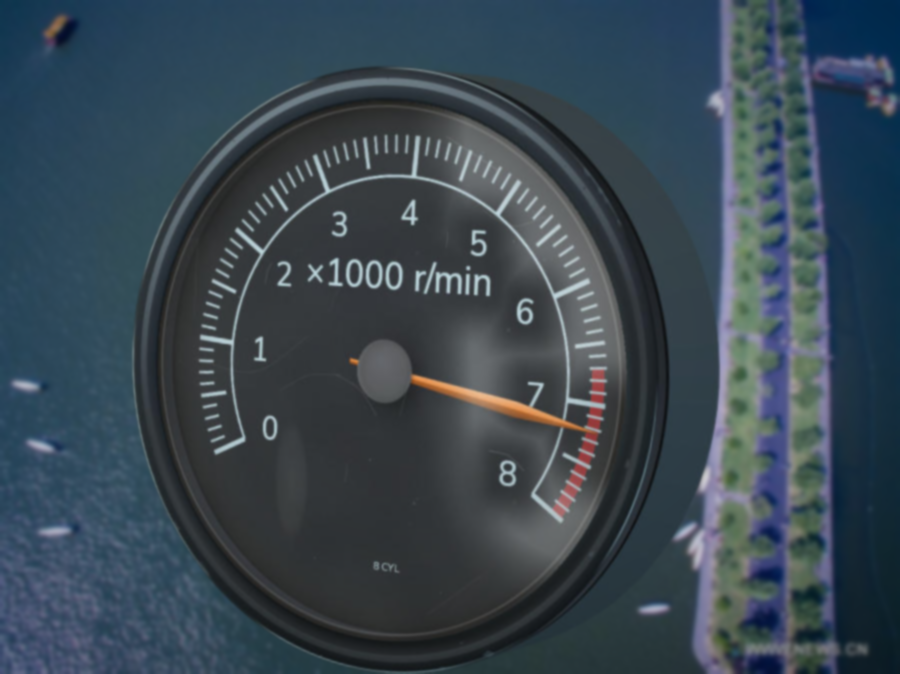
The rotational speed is 7200 rpm
